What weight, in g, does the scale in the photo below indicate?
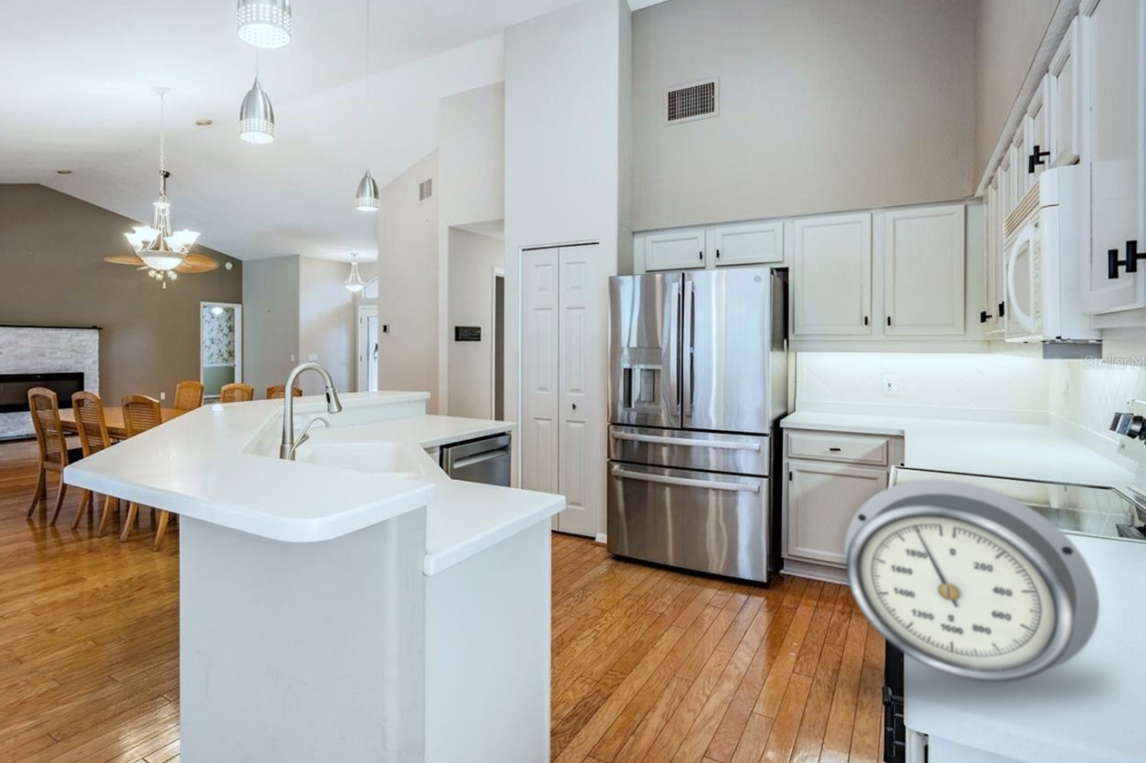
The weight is 1900 g
